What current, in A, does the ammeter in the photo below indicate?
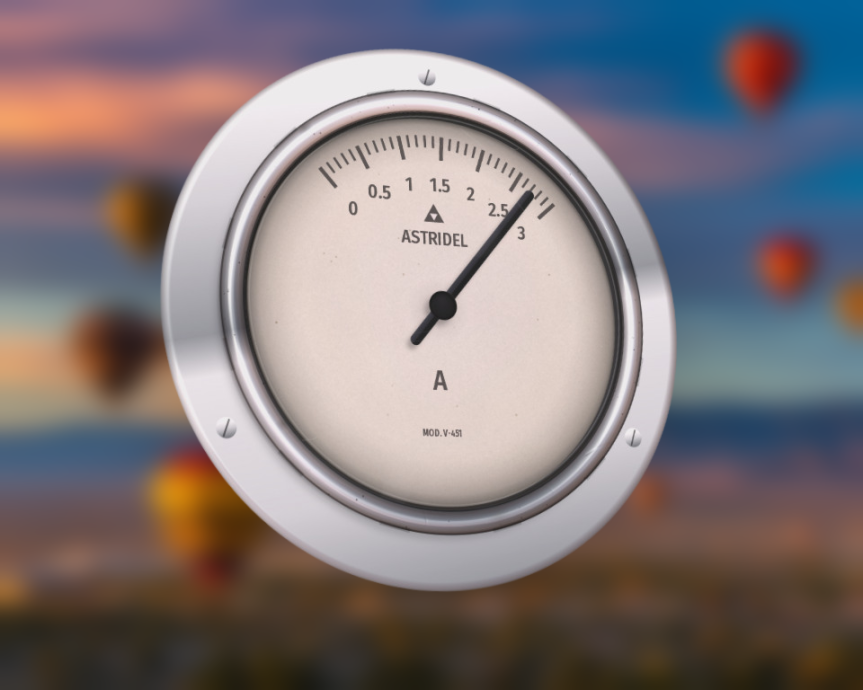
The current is 2.7 A
